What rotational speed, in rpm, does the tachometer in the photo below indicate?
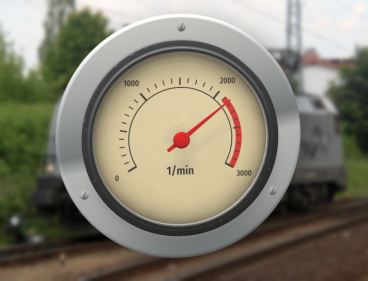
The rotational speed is 2150 rpm
